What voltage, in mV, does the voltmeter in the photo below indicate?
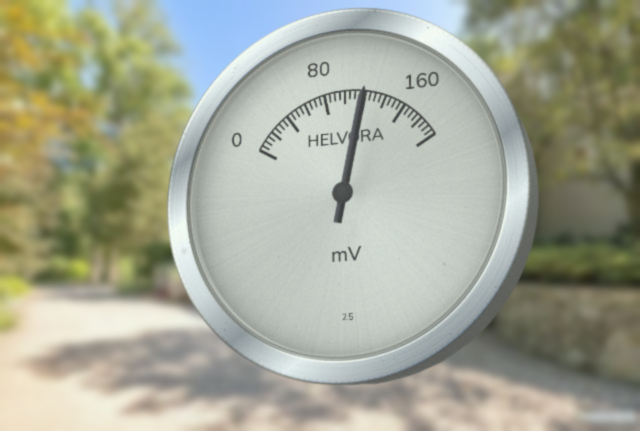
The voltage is 120 mV
